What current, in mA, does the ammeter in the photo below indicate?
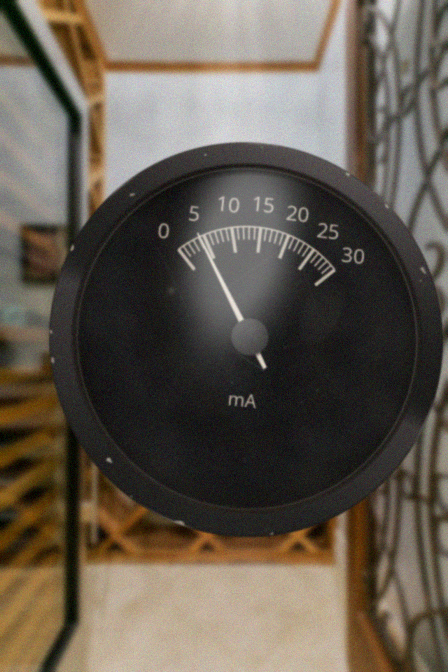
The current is 4 mA
